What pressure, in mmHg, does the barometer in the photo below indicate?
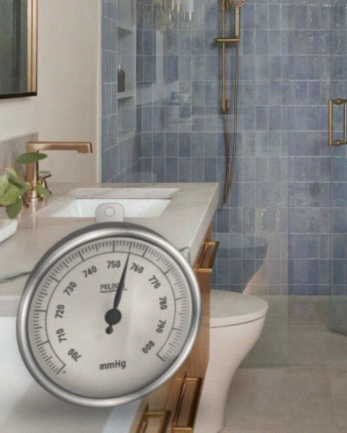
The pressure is 755 mmHg
